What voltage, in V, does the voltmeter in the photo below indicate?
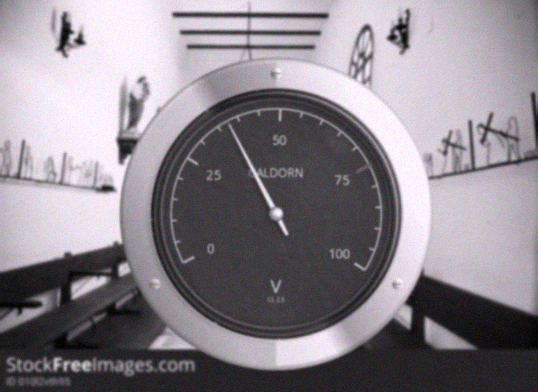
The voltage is 37.5 V
